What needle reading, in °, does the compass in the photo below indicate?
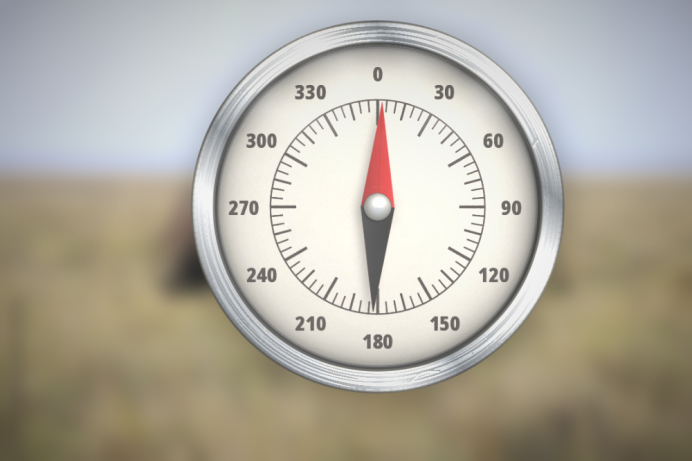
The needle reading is 2.5 °
